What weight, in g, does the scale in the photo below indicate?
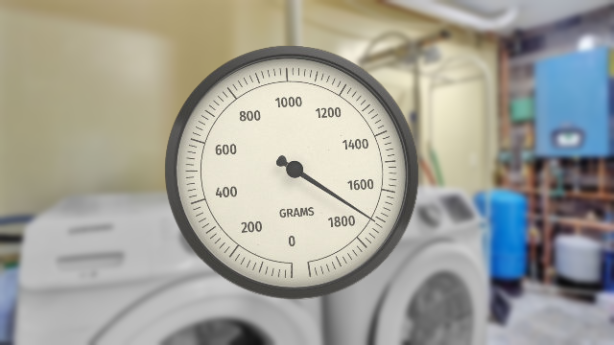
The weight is 1720 g
